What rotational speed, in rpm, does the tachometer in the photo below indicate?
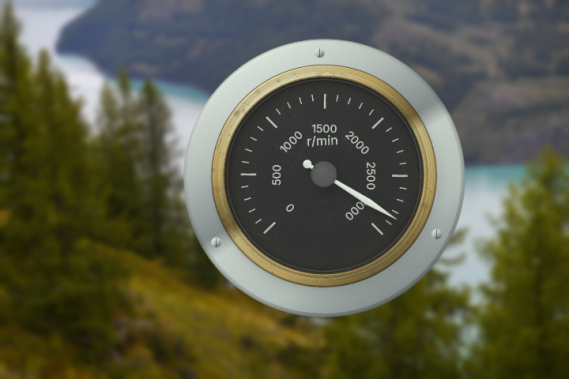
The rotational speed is 2850 rpm
